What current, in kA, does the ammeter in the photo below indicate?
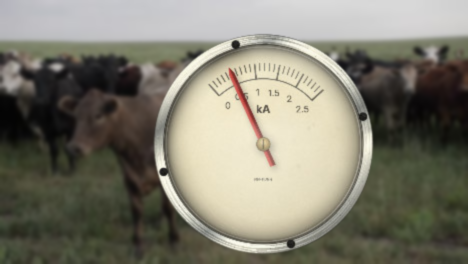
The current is 0.5 kA
